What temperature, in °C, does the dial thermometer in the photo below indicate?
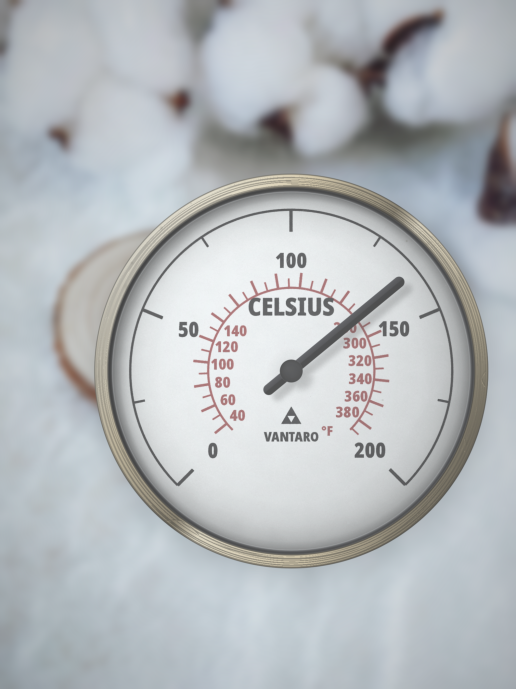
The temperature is 137.5 °C
